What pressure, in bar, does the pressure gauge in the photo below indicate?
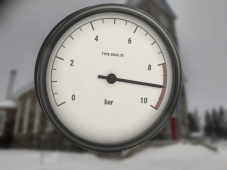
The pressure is 9 bar
